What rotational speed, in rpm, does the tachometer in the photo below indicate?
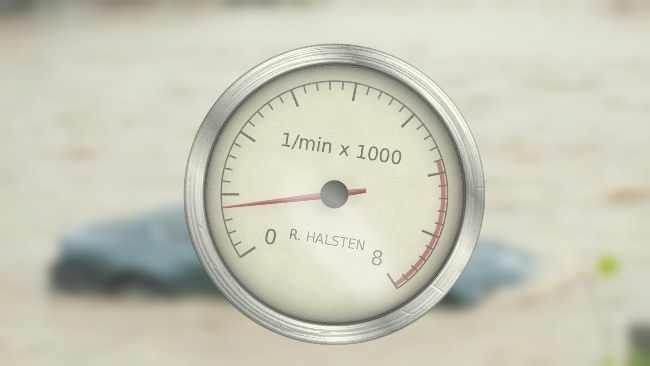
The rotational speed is 800 rpm
